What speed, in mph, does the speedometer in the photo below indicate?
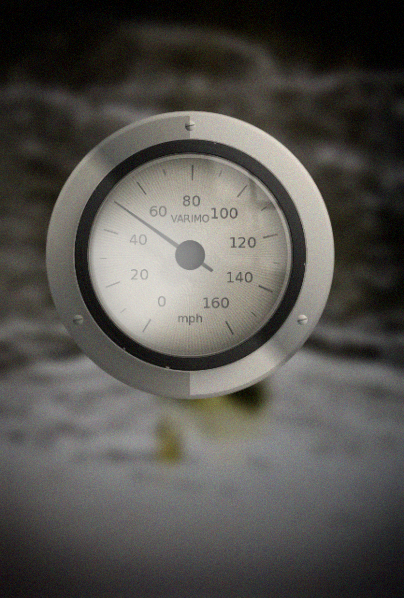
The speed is 50 mph
